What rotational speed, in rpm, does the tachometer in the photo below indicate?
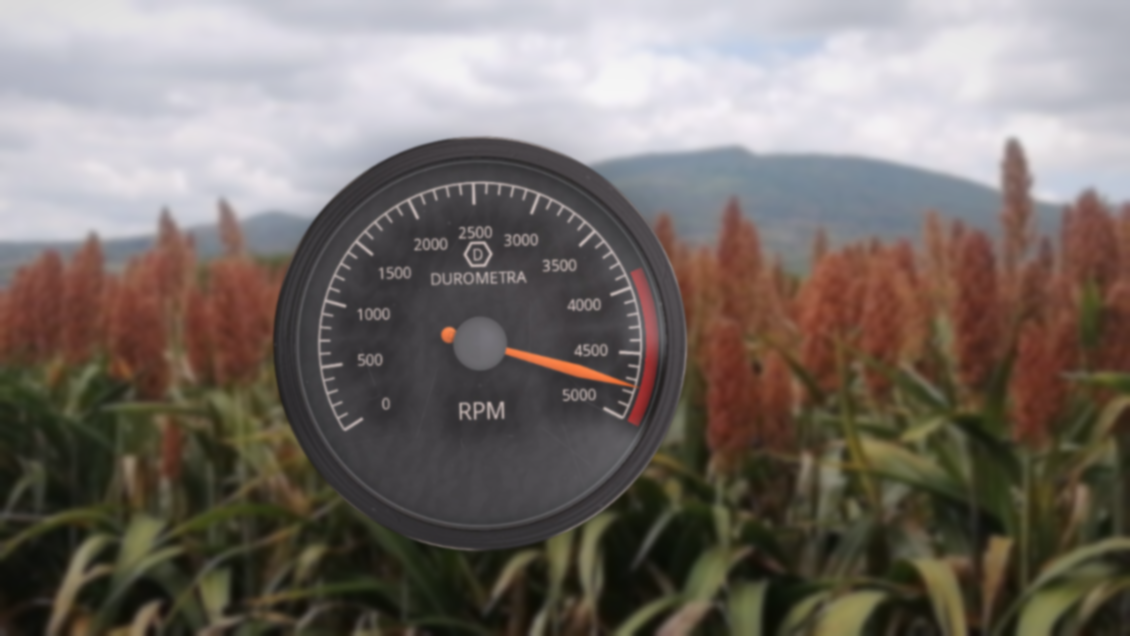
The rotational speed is 4750 rpm
